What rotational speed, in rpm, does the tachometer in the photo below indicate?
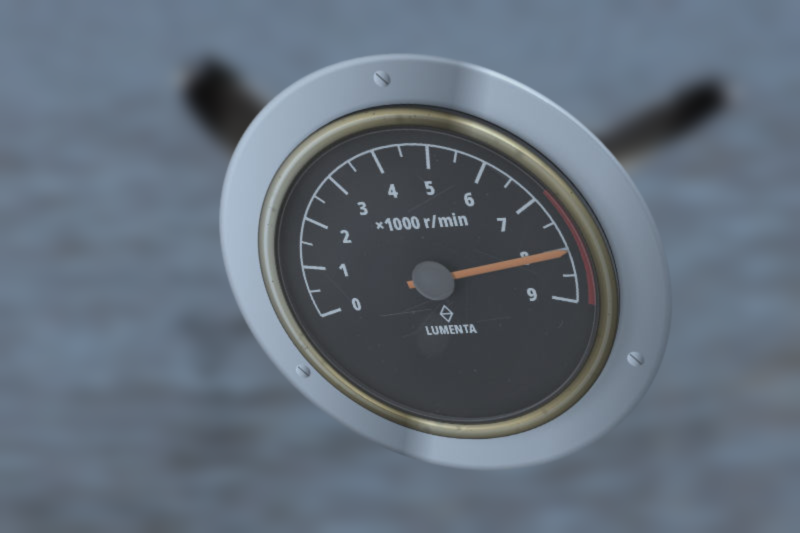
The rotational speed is 8000 rpm
